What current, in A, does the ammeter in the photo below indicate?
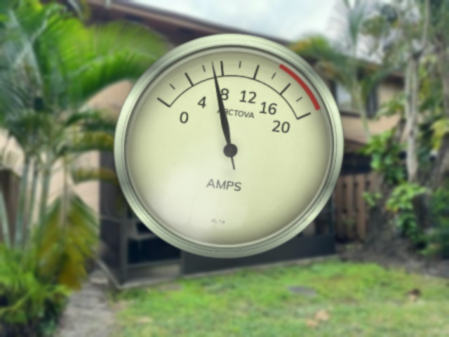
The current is 7 A
